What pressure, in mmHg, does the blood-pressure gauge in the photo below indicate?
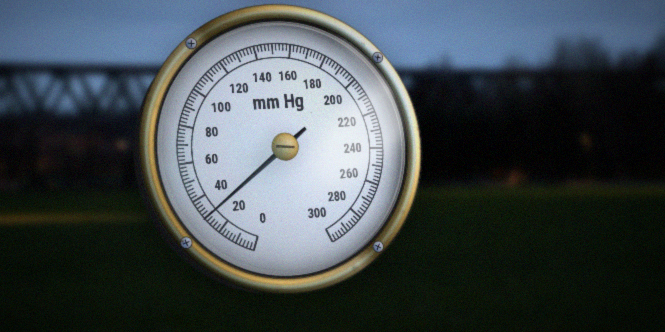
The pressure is 30 mmHg
